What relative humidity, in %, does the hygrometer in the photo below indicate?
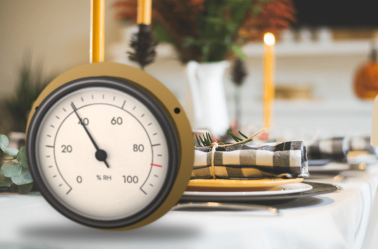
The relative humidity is 40 %
